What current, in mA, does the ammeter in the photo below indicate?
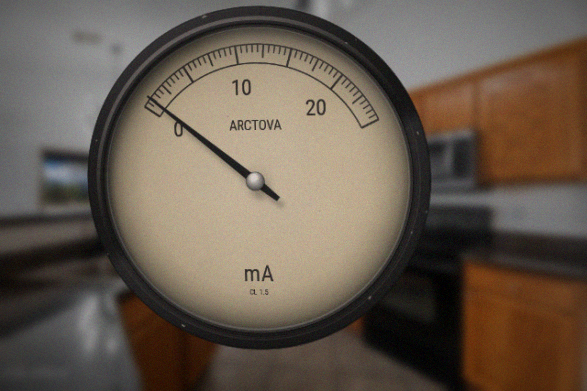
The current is 1 mA
